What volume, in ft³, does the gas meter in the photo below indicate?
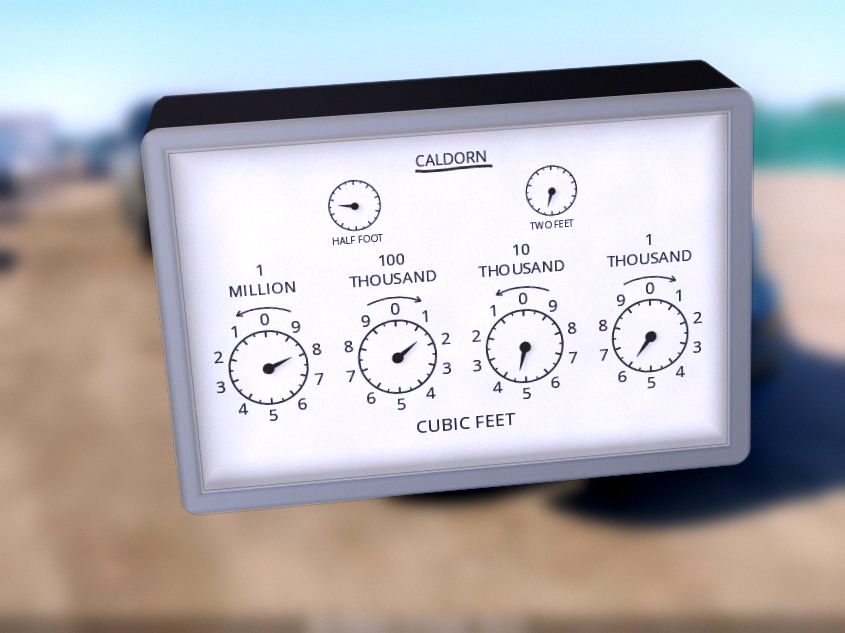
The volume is 814600 ft³
